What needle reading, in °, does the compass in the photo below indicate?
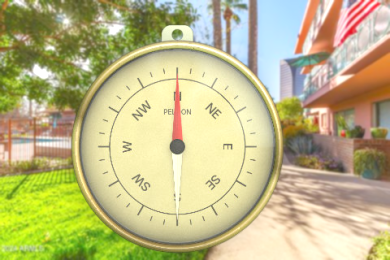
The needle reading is 0 °
